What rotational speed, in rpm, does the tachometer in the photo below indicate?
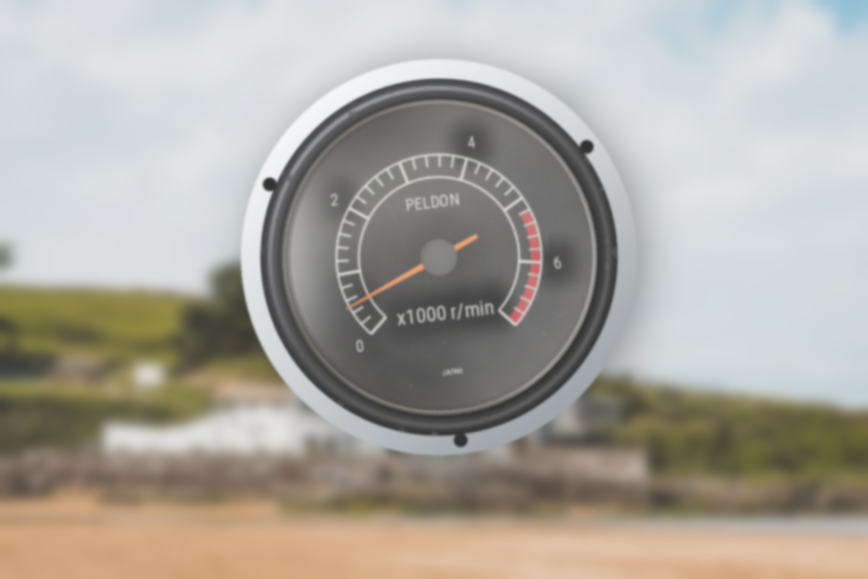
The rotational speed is 500 rpm
